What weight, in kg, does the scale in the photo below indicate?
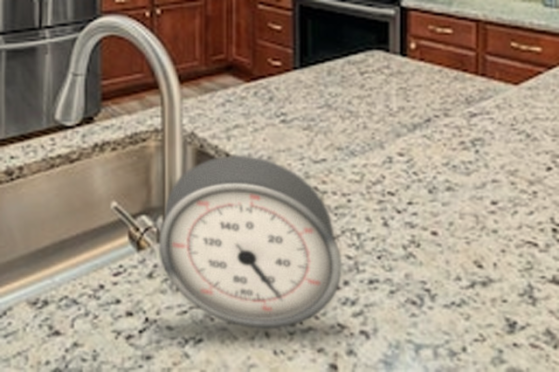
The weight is 60 kg
